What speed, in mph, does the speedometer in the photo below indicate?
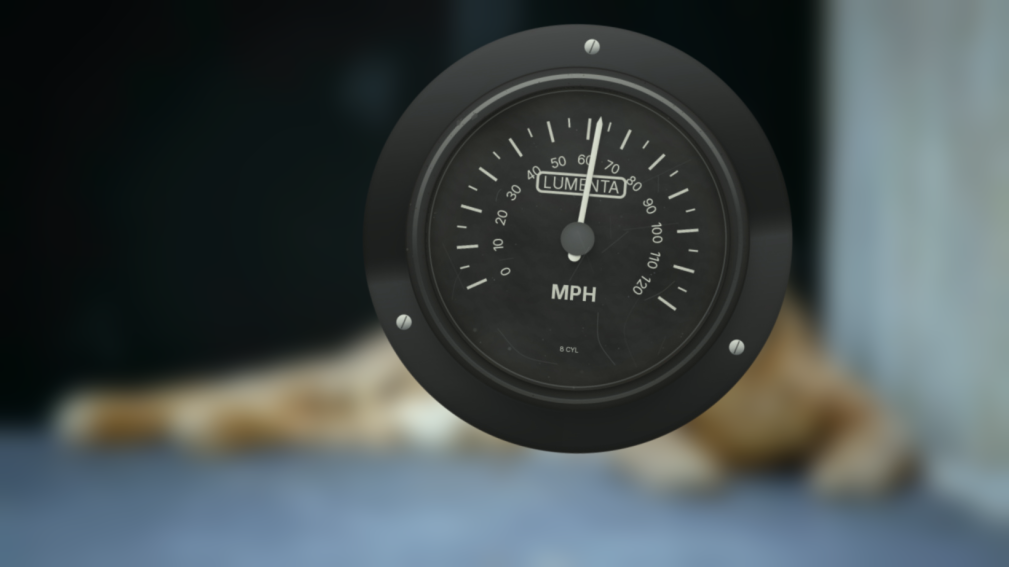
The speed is 62.5 mph
